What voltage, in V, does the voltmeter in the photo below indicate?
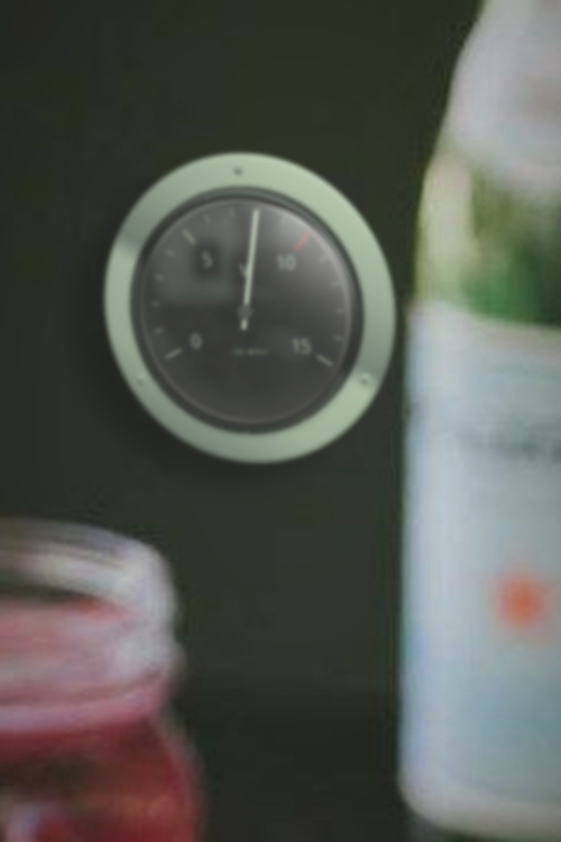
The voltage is 8 V
